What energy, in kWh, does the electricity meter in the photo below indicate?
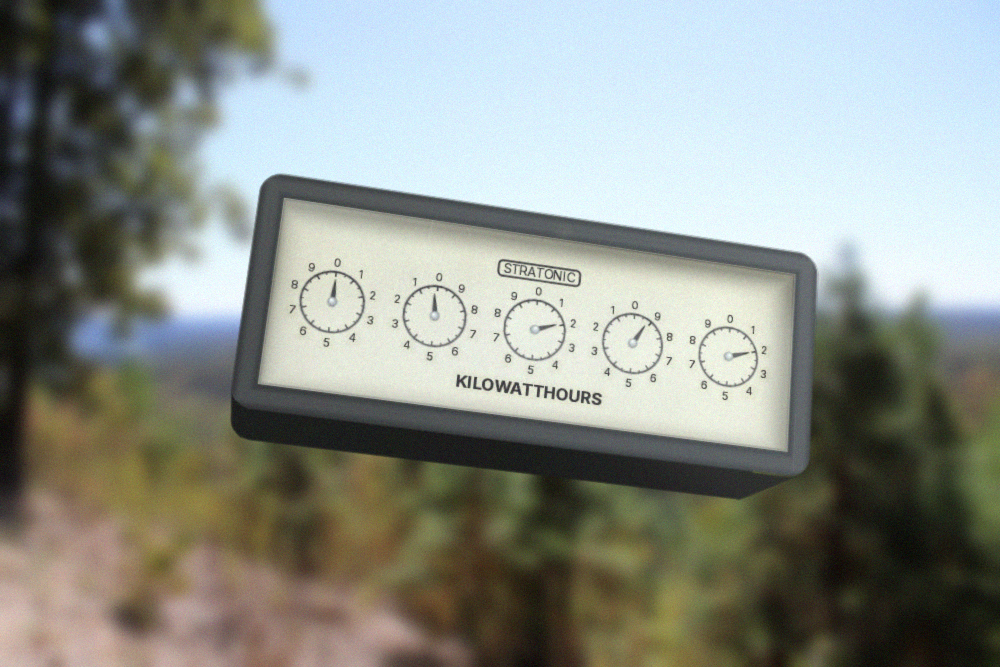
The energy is 192 kWh
